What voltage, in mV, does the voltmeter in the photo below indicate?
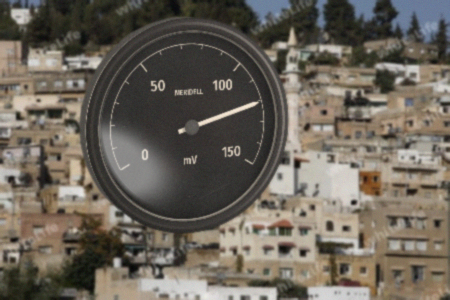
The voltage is 120 mV
